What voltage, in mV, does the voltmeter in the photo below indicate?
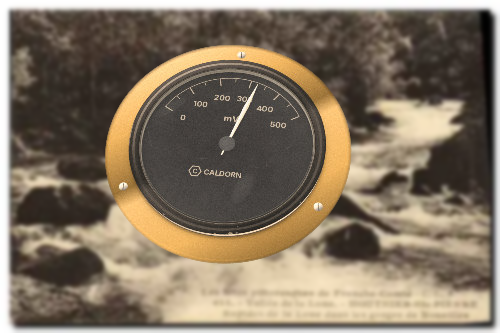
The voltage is 325 mV
